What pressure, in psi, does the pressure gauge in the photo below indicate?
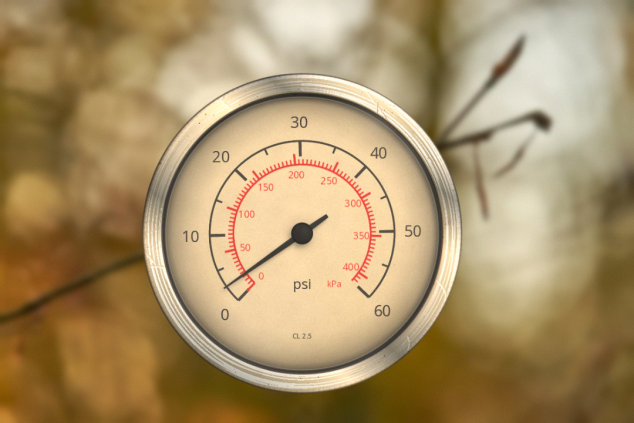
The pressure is 2.5 psi
